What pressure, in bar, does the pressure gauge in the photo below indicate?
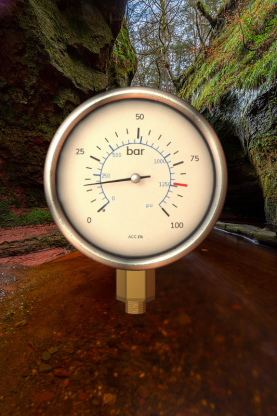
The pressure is 12.5 bar
